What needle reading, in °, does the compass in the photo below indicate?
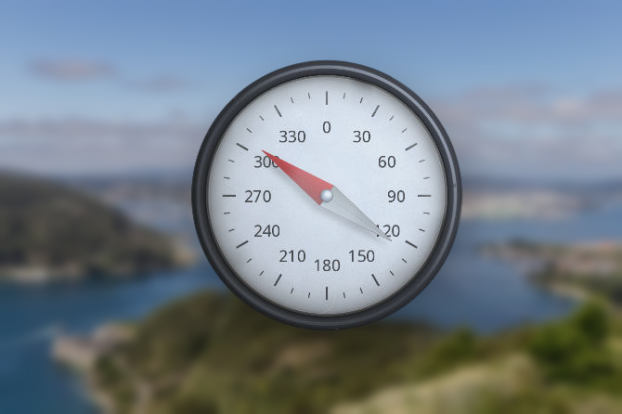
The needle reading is 305 °
